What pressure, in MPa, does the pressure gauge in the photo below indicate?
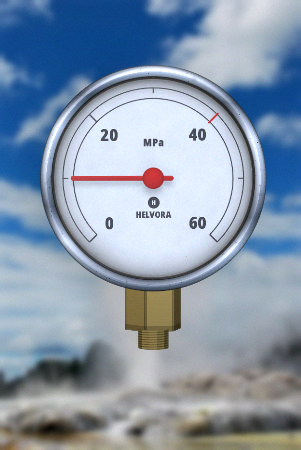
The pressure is 10 MPa
